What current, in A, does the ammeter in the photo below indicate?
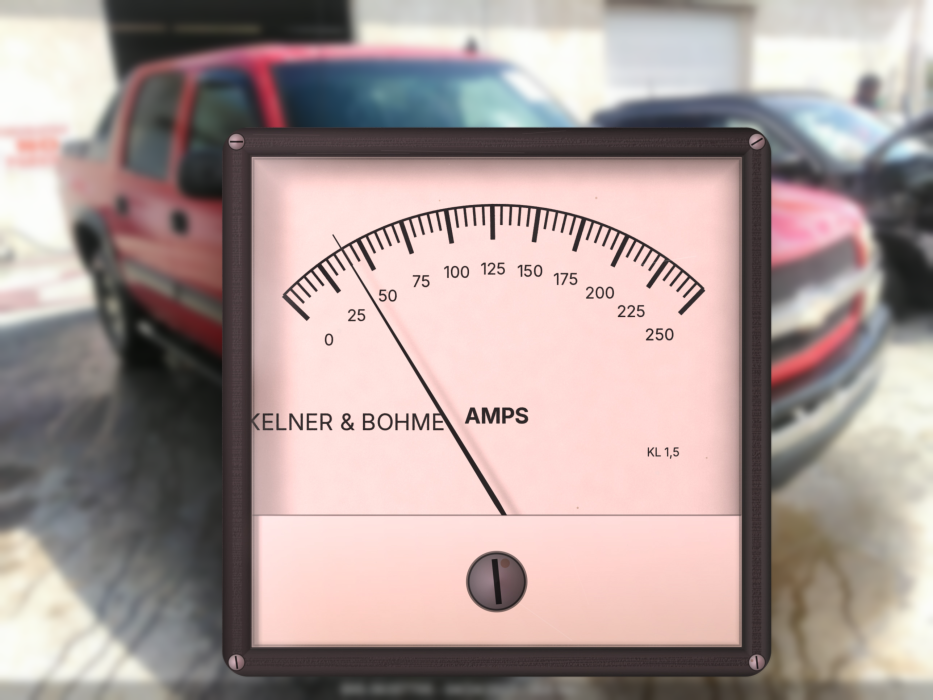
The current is 40 A
